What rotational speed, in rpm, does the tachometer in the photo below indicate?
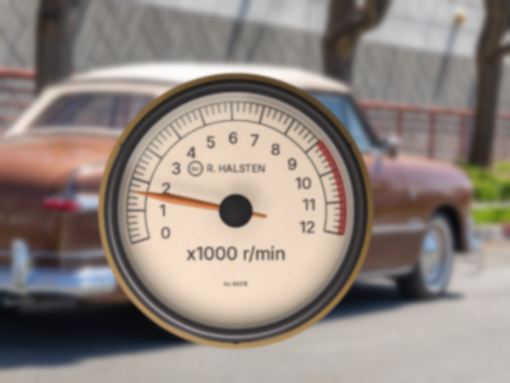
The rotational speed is 1600 rpm
